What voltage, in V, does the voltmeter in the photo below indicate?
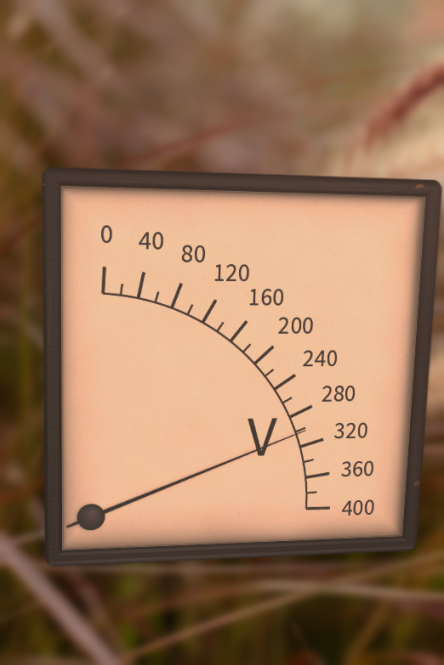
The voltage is 300 V
